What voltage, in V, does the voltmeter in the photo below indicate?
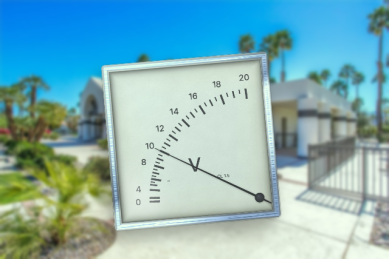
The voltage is 10 V
